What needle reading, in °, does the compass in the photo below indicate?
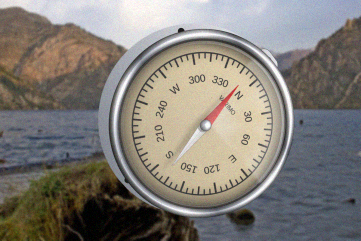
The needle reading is 350 °
